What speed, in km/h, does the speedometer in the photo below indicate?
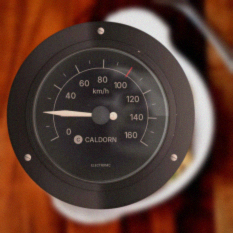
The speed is 20 km/h
